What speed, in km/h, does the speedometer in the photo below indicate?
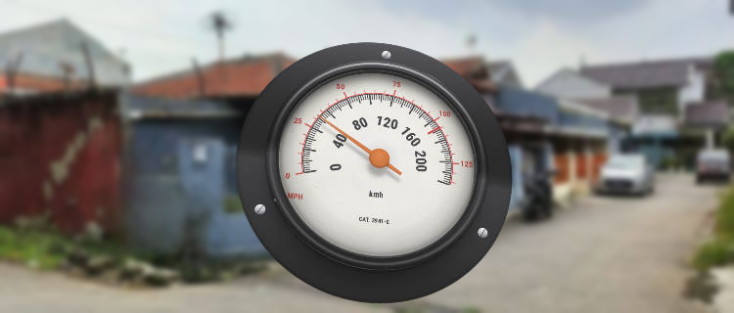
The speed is 50 km/h
